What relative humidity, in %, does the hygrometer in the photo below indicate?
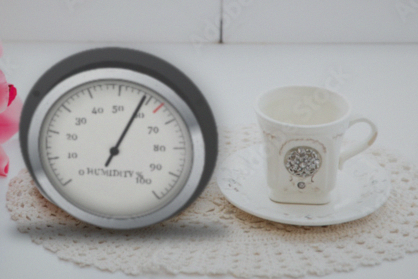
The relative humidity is 58 %
